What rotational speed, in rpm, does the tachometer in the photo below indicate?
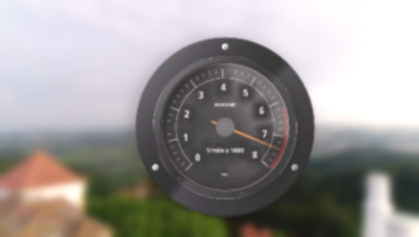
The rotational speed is 7400 rpm
